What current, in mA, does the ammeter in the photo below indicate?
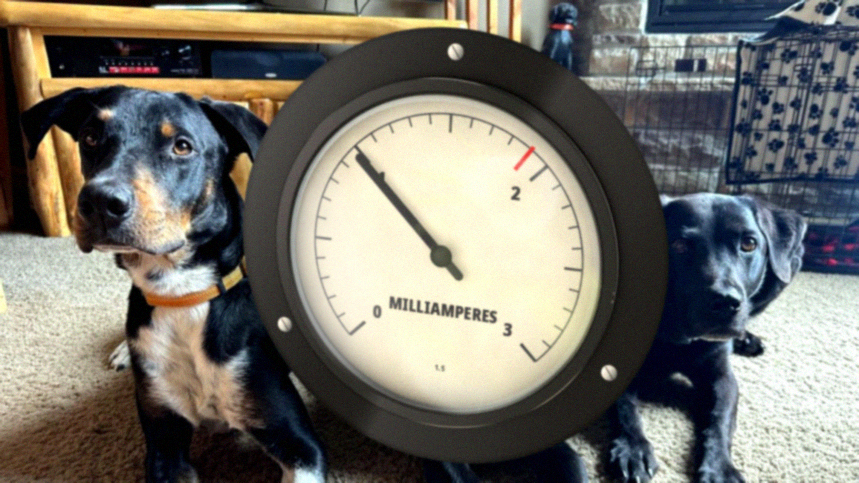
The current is 1 mA
